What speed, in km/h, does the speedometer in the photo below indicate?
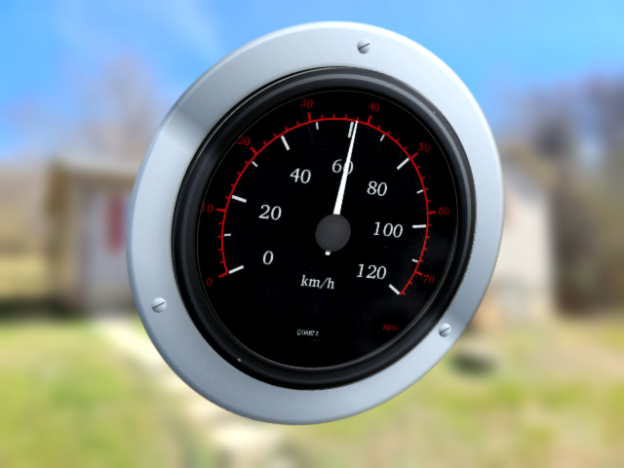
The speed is 60 km/h
